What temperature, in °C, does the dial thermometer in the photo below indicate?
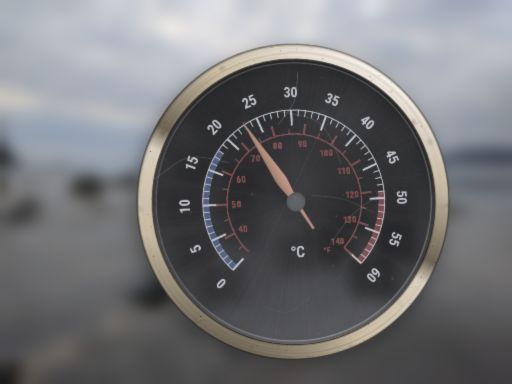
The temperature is 23 °C
